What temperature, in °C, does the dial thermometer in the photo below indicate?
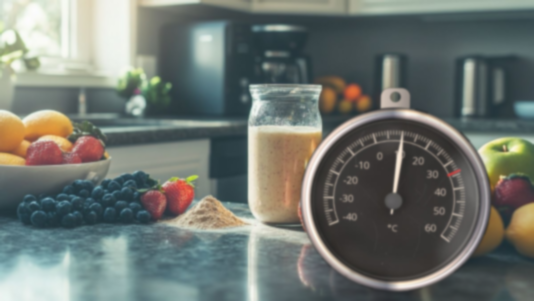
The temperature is 10 °C
